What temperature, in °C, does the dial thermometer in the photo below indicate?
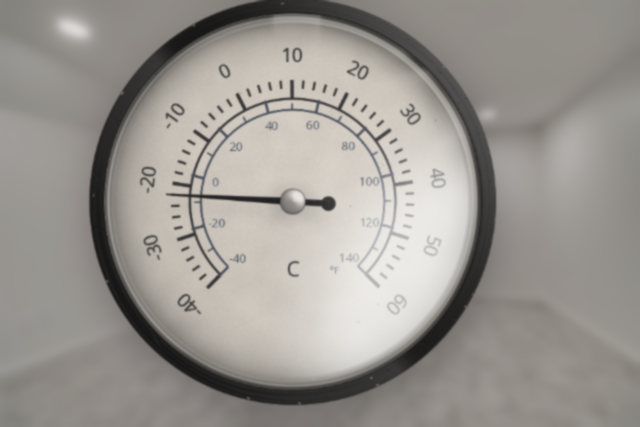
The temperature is -22 °C
